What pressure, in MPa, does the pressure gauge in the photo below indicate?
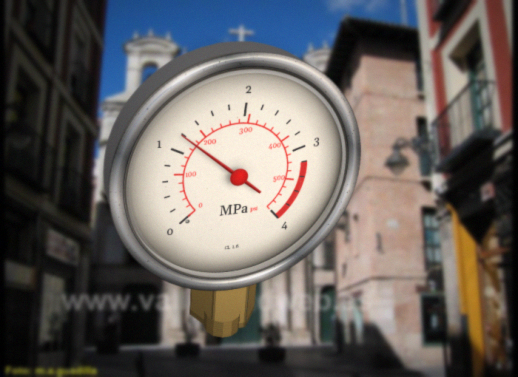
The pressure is 1.2 MPa
